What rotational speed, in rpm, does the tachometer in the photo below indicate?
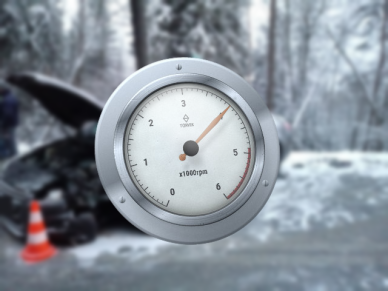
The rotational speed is 4000 rpm
